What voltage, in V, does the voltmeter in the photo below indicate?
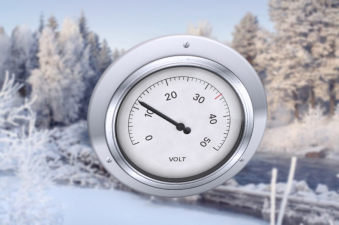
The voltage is 12 V
